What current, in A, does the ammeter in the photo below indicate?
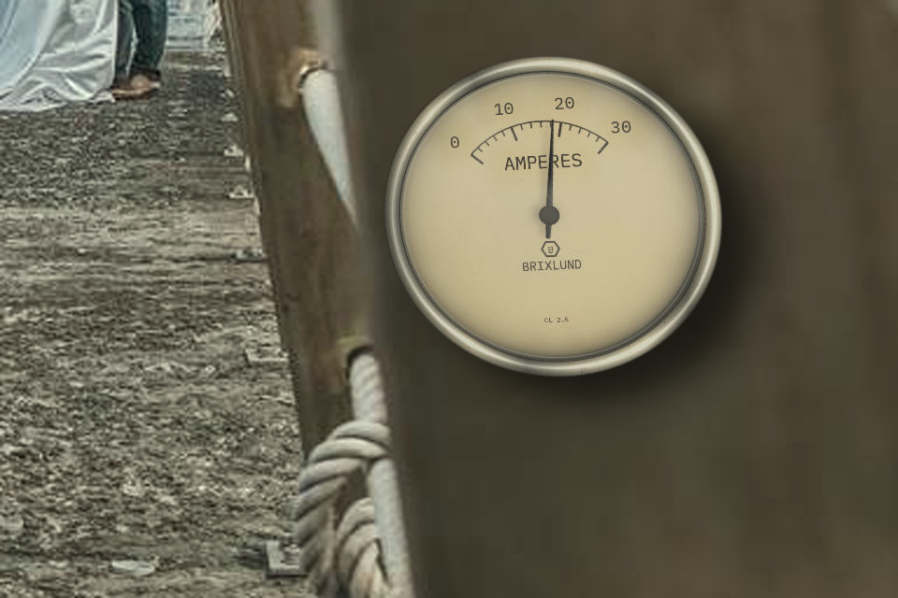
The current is 18 A
